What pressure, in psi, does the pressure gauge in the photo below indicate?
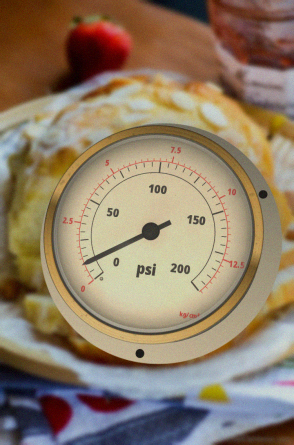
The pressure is 10 psi
